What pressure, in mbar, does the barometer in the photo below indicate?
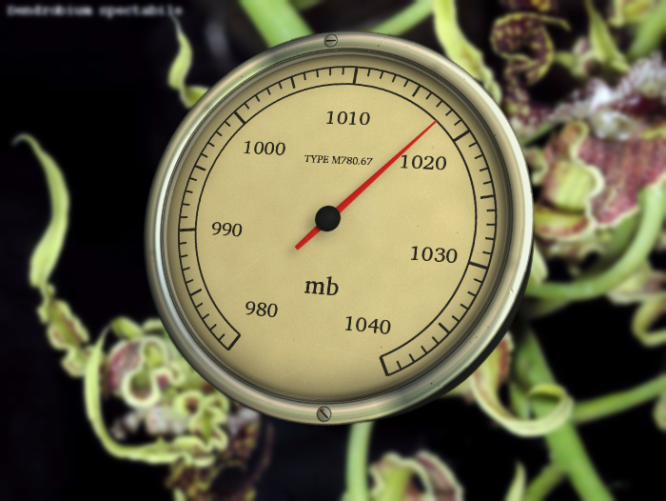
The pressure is 1018 mbar
